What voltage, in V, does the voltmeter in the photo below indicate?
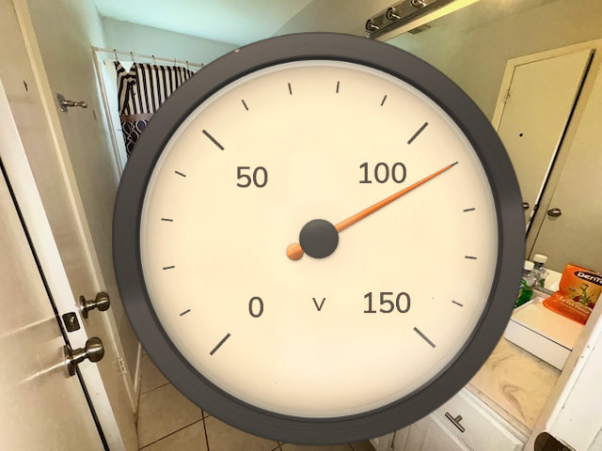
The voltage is 110 V
